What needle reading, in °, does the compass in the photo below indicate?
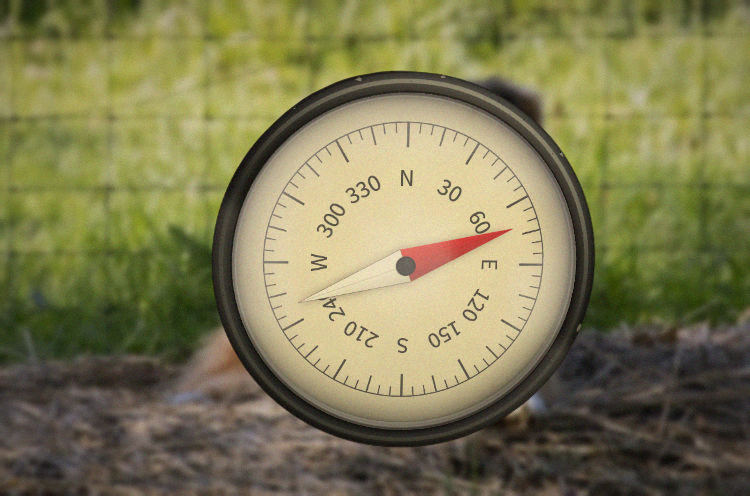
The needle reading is 70 °
